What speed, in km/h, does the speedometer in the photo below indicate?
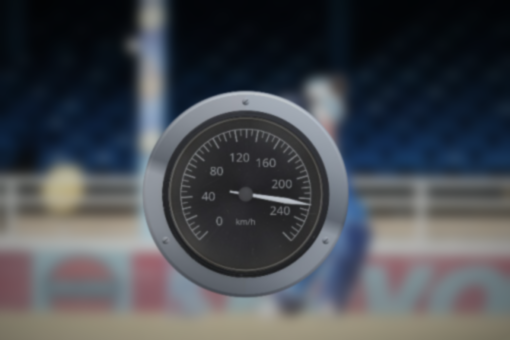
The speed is 225 km/h
